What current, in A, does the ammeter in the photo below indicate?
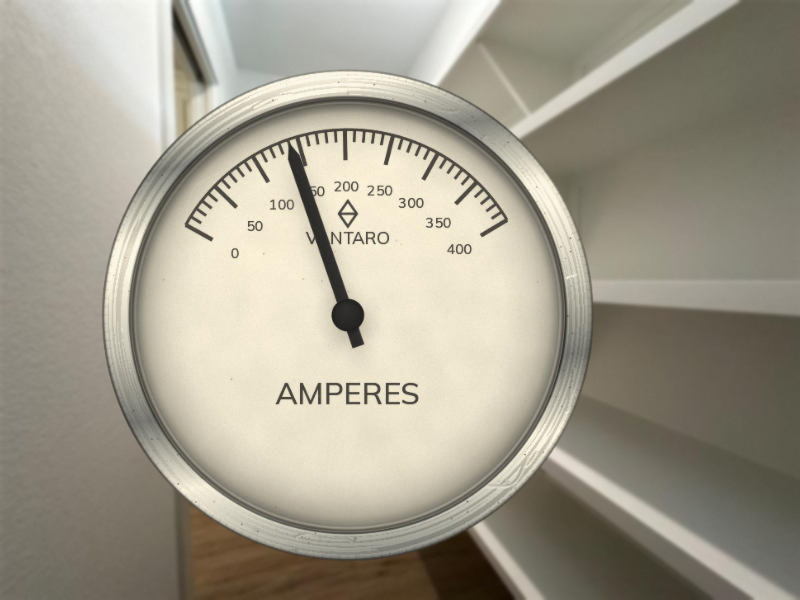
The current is 140 A
